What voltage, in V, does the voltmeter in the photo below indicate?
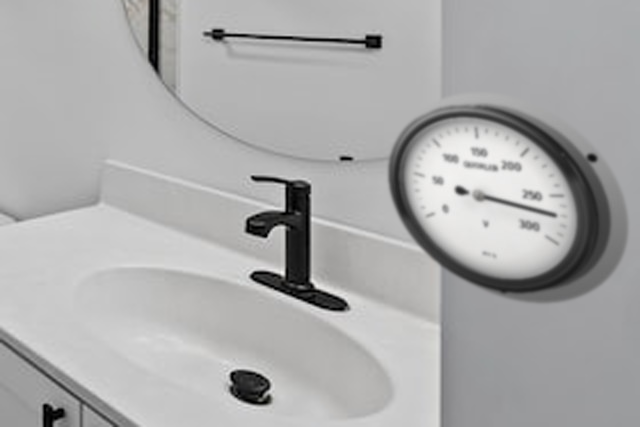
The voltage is 270 V
